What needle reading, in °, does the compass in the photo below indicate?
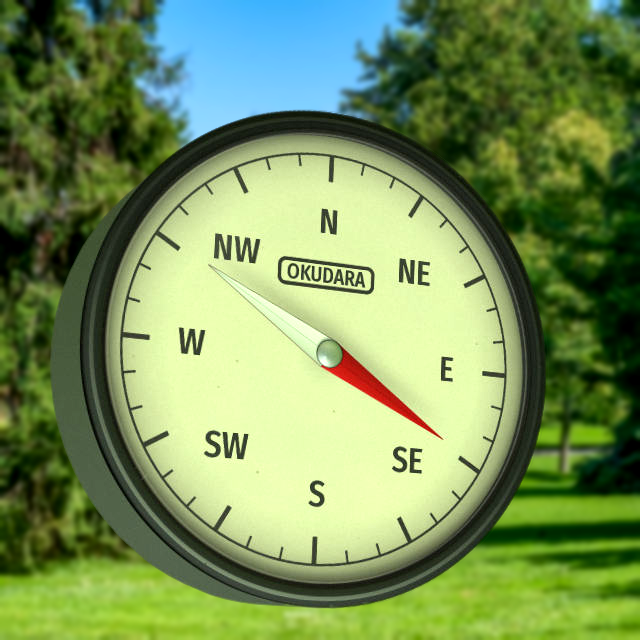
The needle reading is 120 °
